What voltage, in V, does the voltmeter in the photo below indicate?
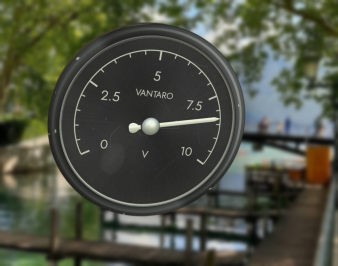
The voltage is 8.25 V
